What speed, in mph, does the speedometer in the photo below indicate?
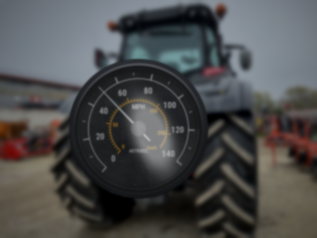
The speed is 50 mph
